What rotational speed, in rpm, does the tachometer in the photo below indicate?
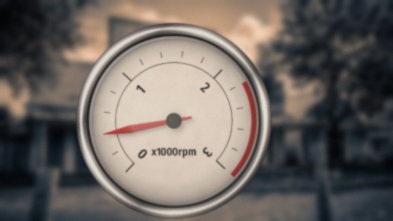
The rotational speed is 400 rpm
